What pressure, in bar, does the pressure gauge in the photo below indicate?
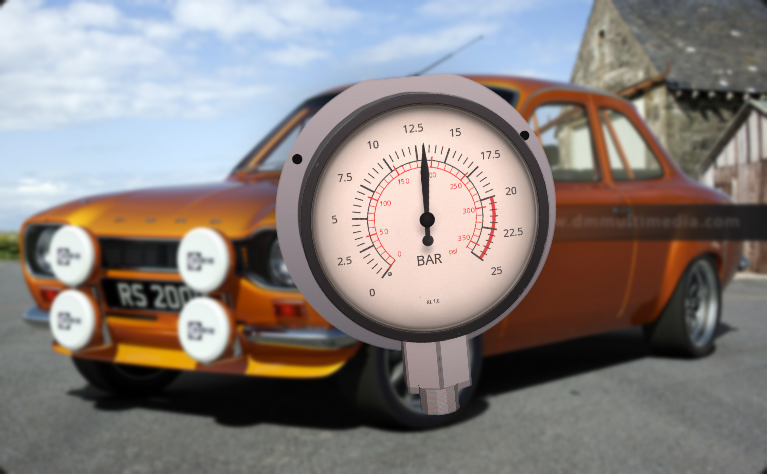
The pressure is 13 bar
